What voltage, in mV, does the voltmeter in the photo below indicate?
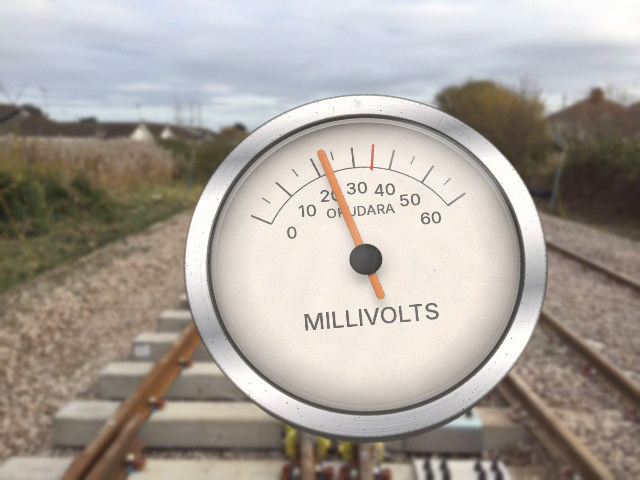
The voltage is 22.5 mV
